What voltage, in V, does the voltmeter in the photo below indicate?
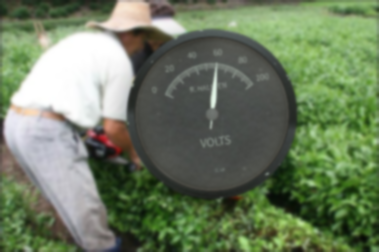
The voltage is 60 V
